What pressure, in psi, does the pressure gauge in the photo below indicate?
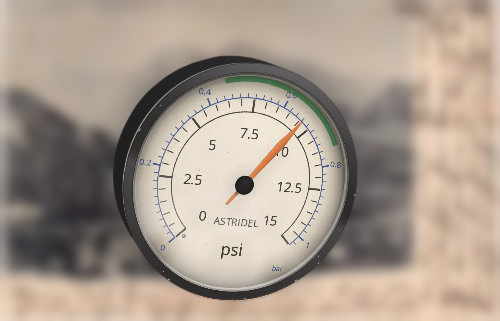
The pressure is 9.5 psi
